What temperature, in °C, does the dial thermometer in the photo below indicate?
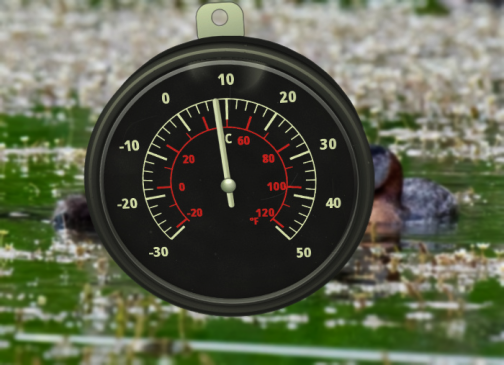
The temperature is 8 °C
